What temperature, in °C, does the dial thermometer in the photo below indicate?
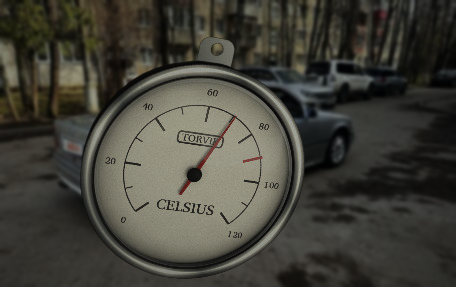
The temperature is 70 °C
